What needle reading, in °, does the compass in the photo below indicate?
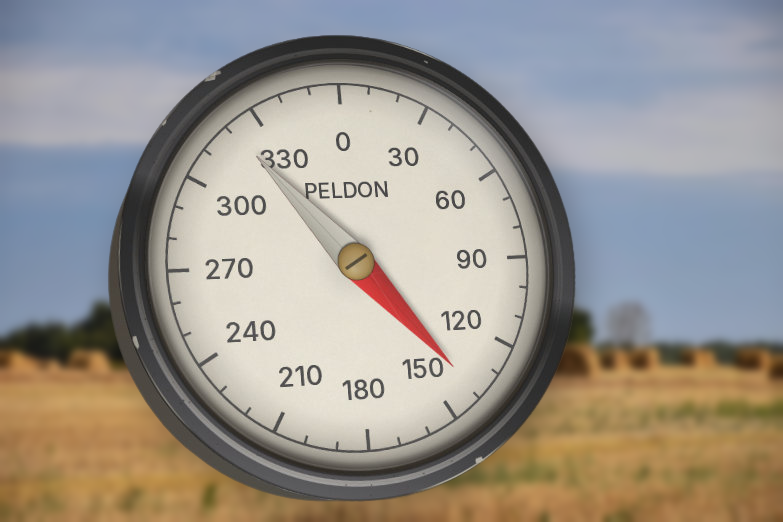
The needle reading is 140 °
